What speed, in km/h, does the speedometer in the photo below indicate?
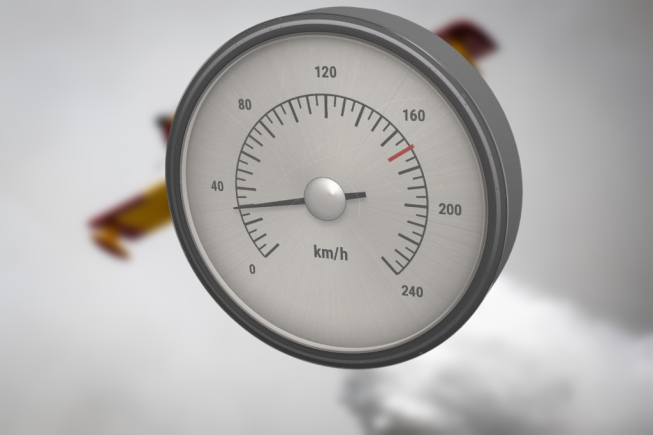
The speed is 30 km/h
